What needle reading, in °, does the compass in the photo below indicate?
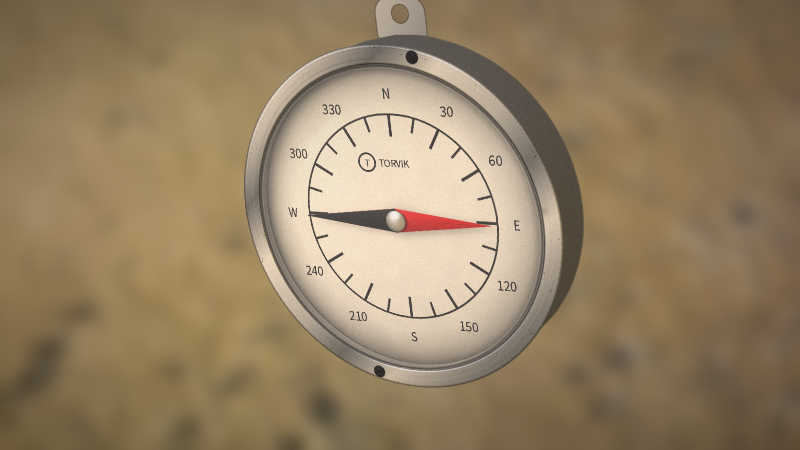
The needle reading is 90 °
